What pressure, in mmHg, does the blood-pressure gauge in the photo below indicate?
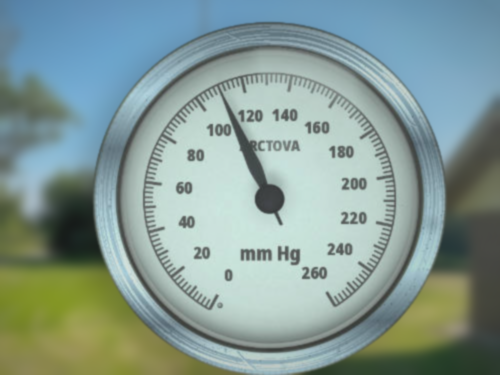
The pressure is 110 mmHg
